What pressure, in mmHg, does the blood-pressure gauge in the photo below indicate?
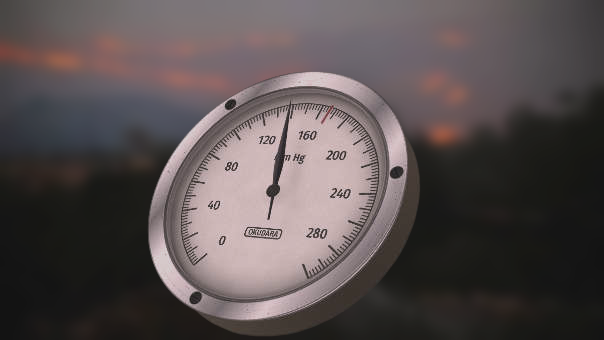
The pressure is 140 mmHg
